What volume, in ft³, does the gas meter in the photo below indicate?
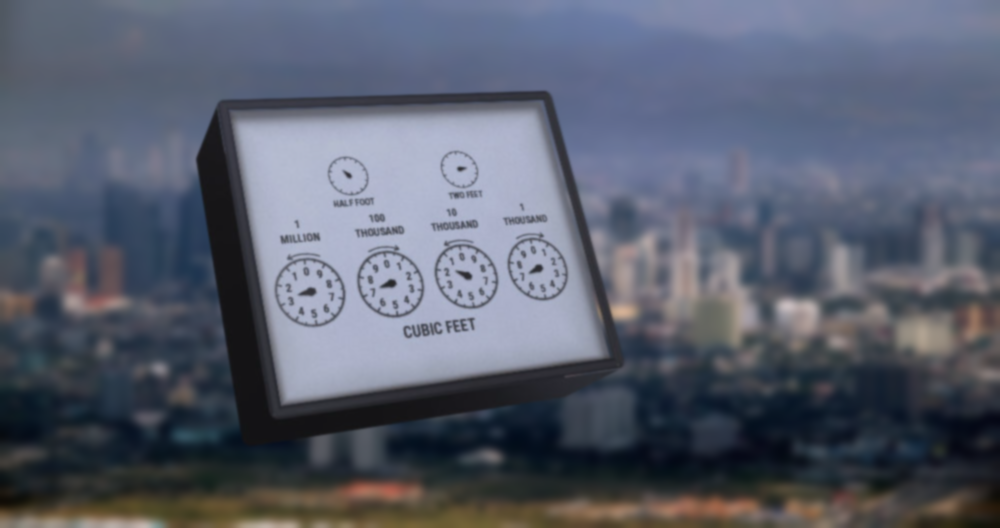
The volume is 271700 ft³
